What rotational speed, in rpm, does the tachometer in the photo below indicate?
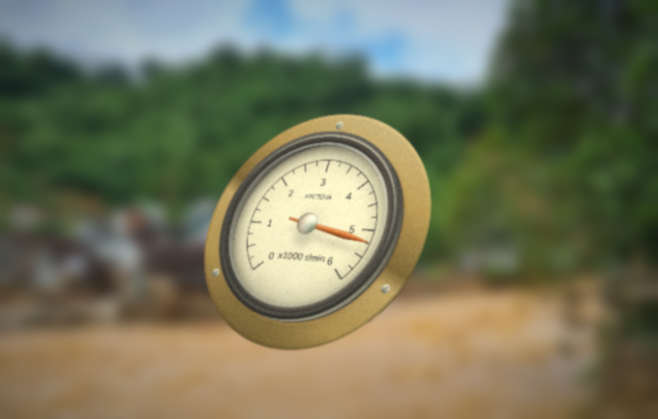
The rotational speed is 5250 rpm
